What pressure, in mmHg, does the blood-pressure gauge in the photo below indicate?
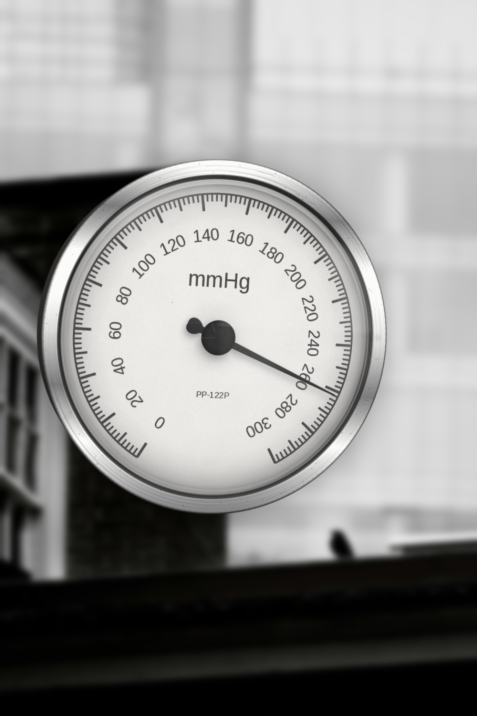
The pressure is 262 mmHg
